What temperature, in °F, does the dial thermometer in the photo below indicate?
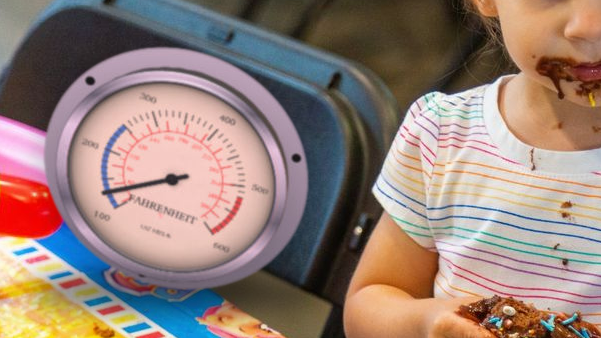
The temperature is 130 °F
